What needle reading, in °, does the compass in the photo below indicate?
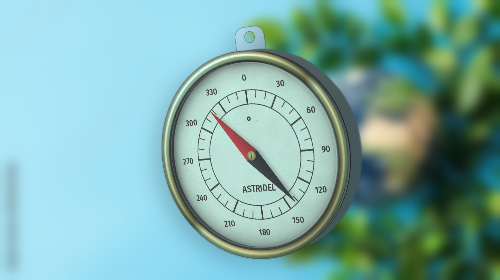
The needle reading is 320 °
